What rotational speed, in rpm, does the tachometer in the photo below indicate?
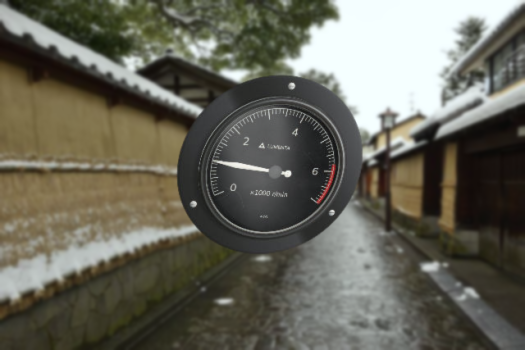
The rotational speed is 1000 rpm
